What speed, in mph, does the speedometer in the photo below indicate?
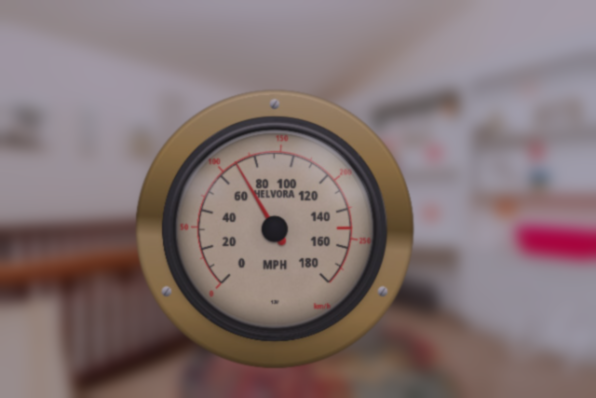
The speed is 70 mph
